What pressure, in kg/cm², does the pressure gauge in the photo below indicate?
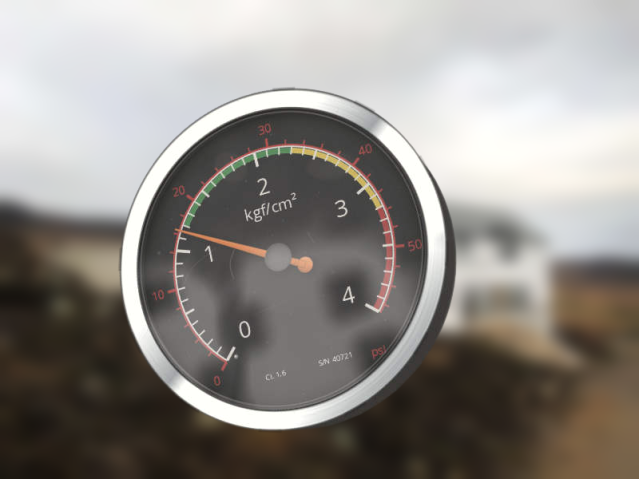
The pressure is 1.15 kg/cm²
